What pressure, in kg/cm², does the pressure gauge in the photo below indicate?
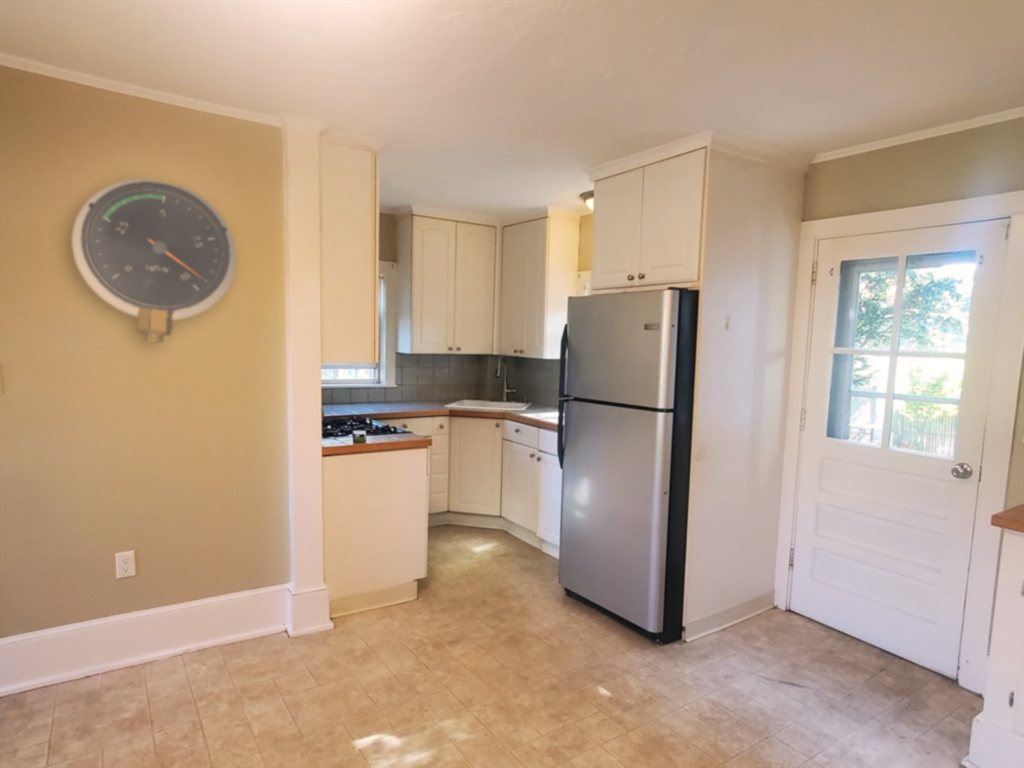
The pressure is 9.5 kg/cm²
